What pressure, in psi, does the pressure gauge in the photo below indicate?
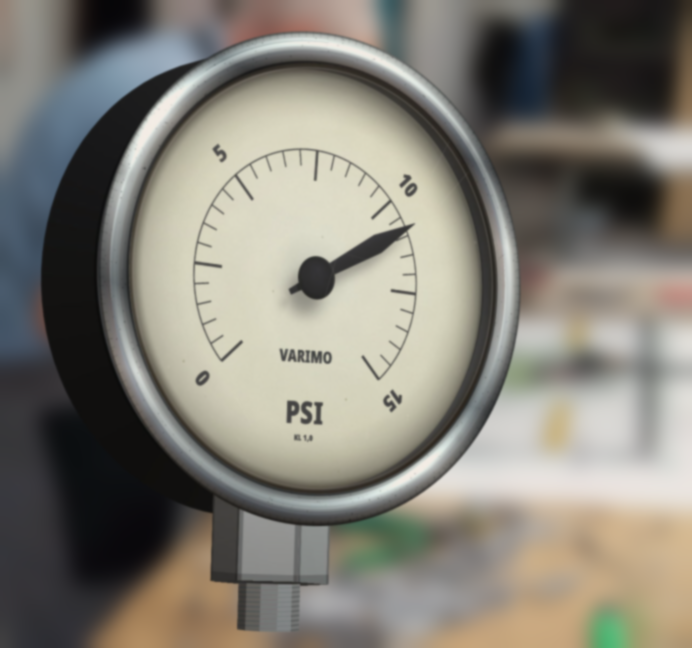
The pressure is 10.75 psi
